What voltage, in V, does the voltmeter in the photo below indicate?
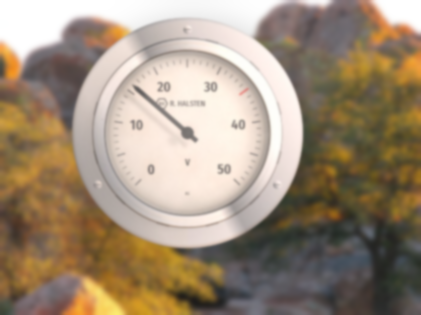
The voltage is 16 V
